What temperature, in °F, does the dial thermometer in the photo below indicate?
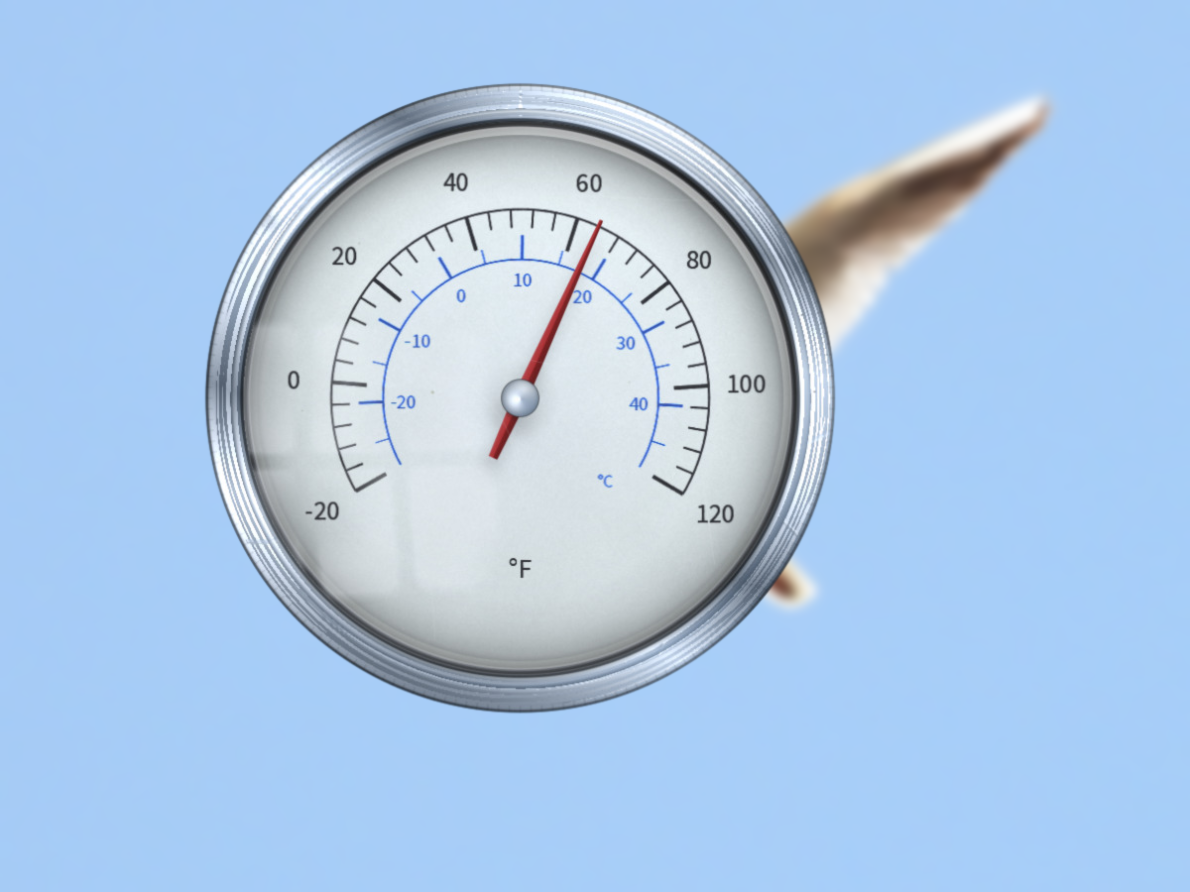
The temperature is 64 °F
